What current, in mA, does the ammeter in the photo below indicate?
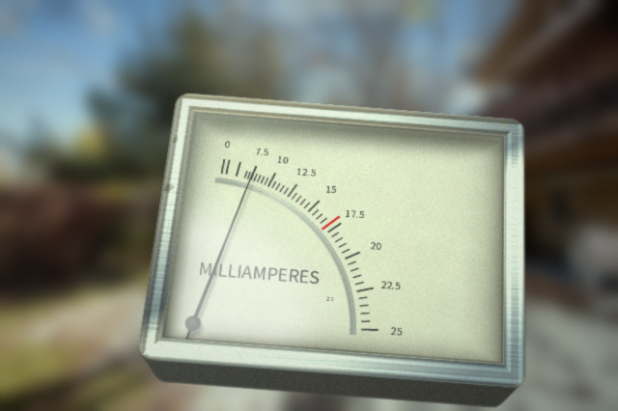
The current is 7.5 mA
